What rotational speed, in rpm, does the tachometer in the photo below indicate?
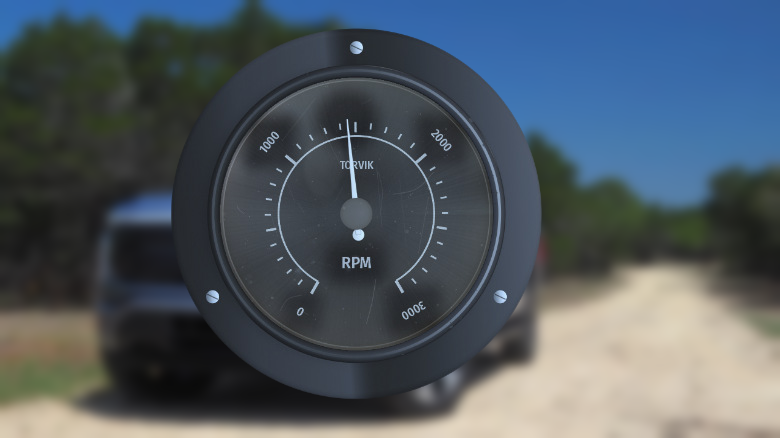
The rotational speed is 1450 rpm
